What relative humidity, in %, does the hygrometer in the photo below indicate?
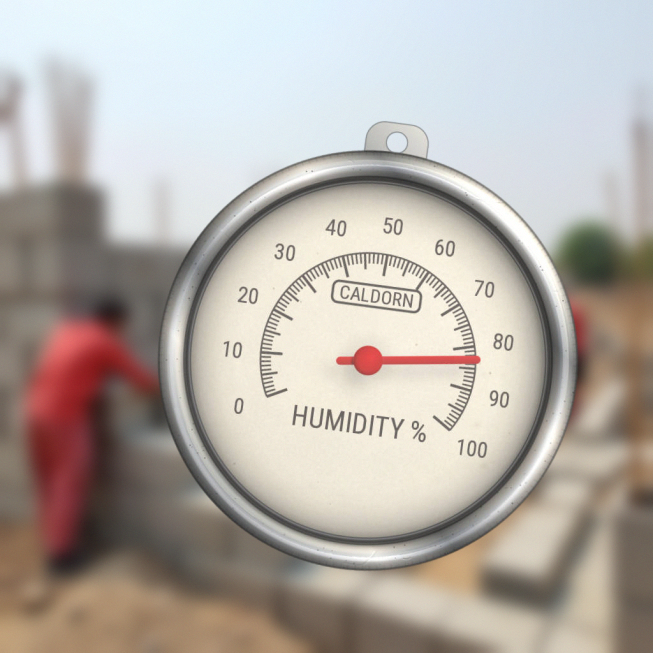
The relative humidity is 83 %
